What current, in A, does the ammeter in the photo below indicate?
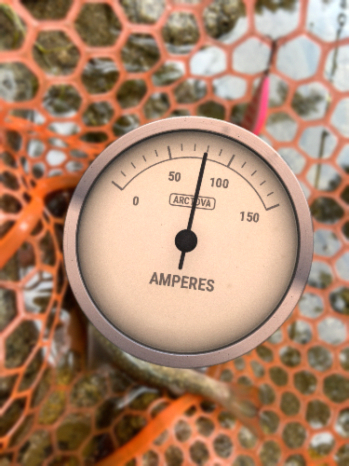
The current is 80 A
